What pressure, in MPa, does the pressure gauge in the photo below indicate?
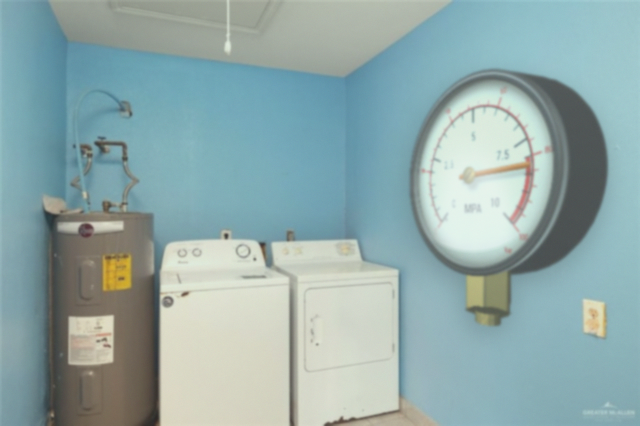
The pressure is 8.25 MPa
